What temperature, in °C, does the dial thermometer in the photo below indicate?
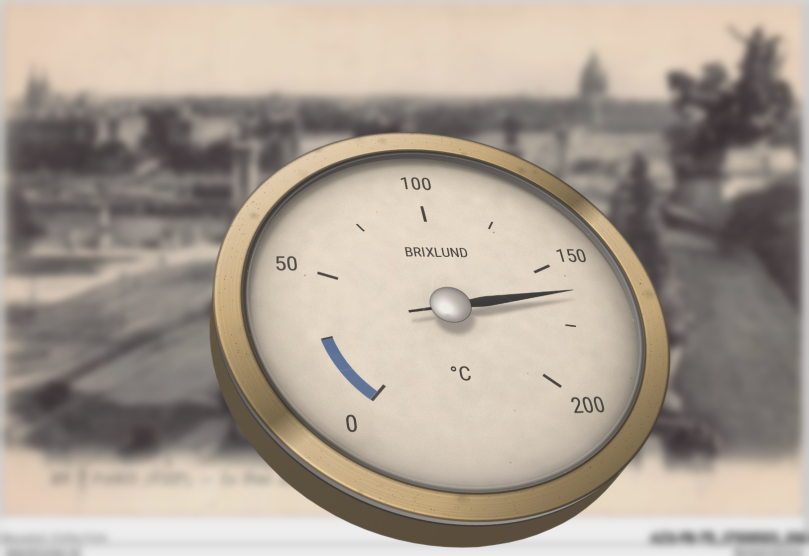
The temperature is 162.5 °C
